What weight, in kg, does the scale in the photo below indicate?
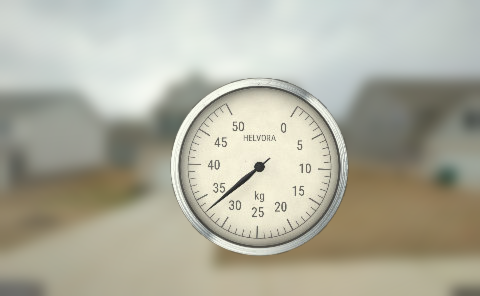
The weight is 33 kg
